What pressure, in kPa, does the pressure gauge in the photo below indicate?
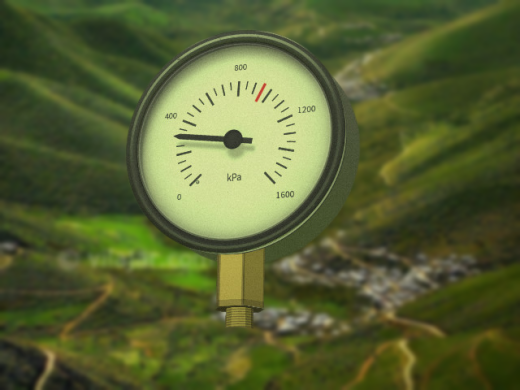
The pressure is 300 kPa
